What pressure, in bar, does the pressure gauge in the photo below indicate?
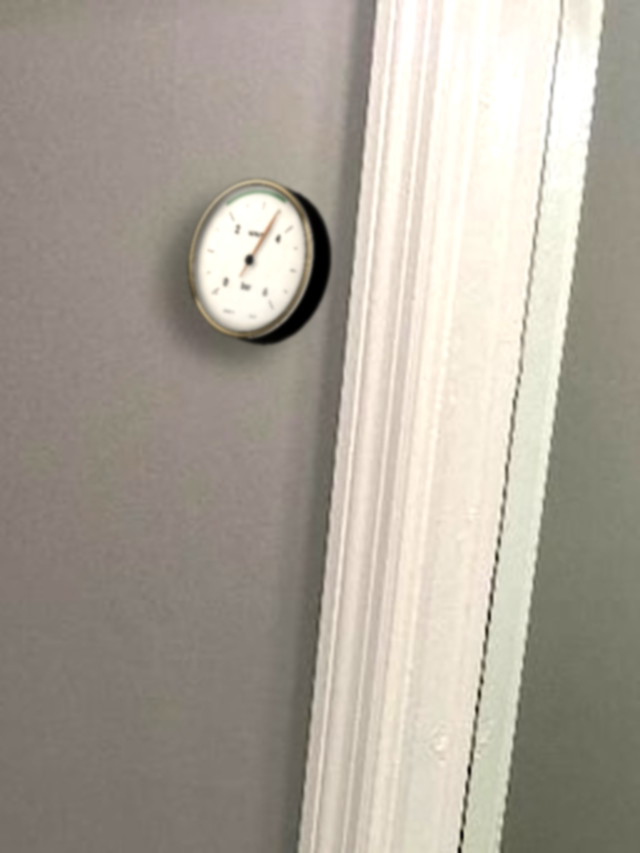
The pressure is 3.5 bar
